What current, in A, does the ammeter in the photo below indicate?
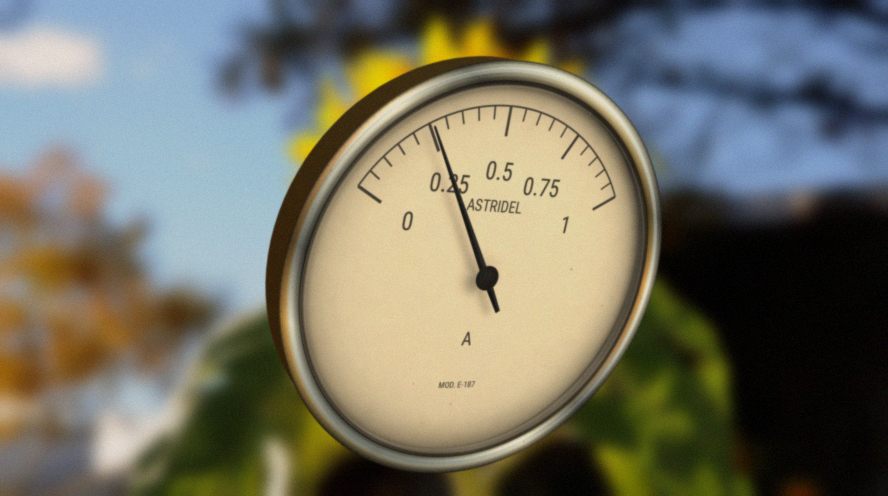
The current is 0.25 A
